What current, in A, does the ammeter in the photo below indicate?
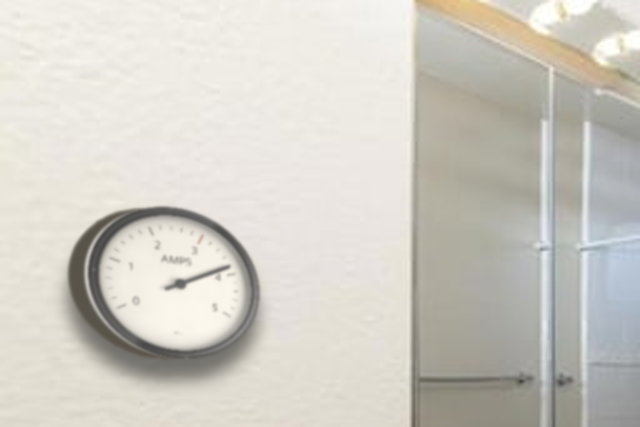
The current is 3.8 A
